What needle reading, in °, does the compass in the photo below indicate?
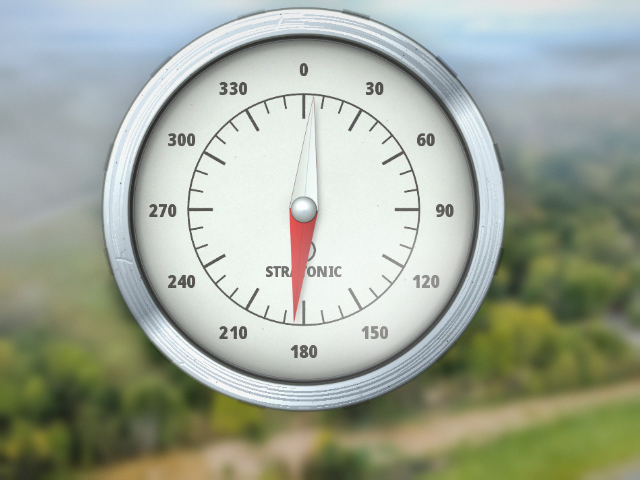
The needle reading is 185 °
